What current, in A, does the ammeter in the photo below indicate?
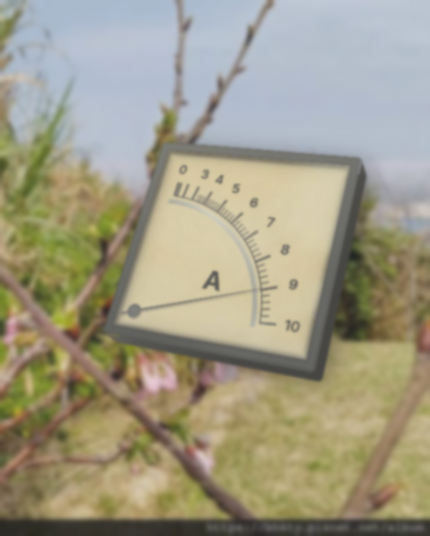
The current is 9 A
